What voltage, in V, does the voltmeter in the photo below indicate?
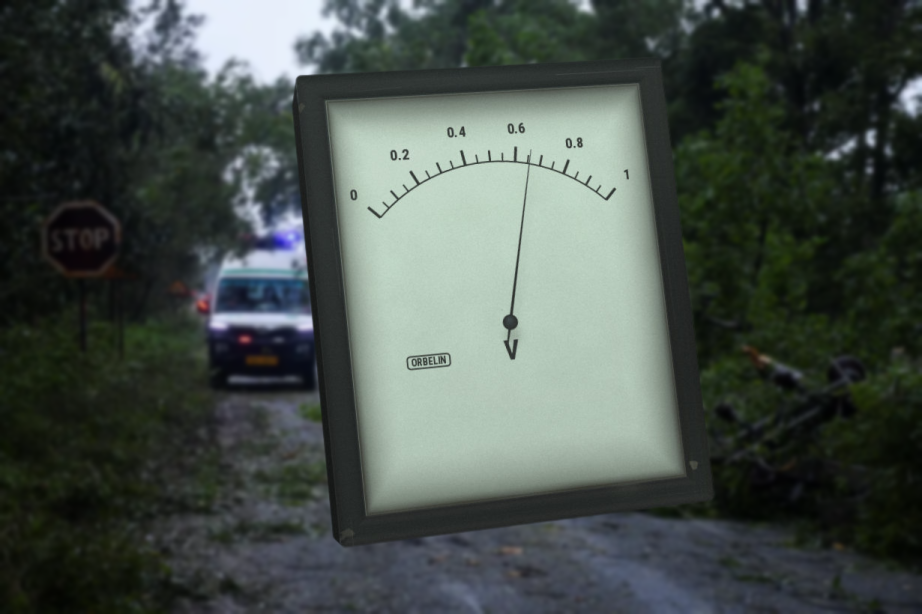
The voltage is 0.65 V
